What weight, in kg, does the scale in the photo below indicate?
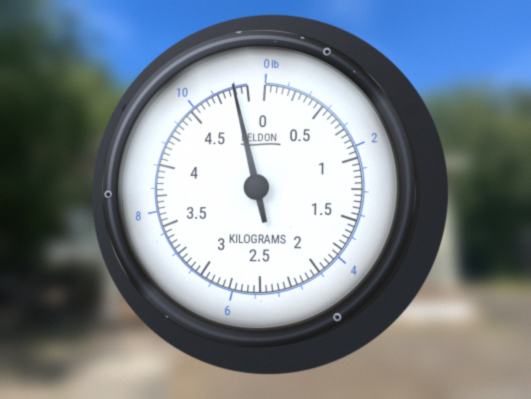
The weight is 4.9 kg
